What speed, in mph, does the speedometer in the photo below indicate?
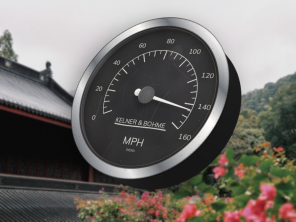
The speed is 145 mph
